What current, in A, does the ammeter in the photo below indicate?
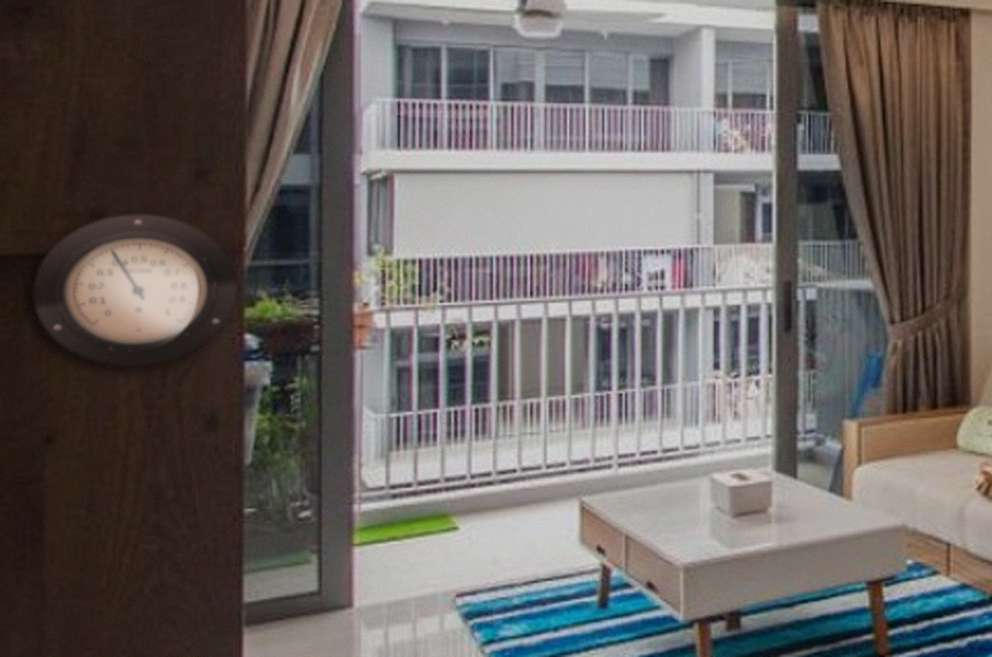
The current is 0.4 A
